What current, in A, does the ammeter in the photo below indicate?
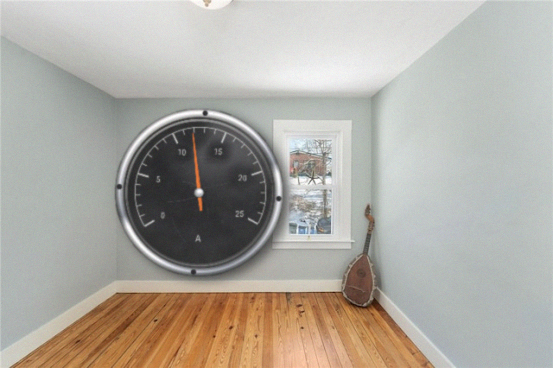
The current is 12 A
